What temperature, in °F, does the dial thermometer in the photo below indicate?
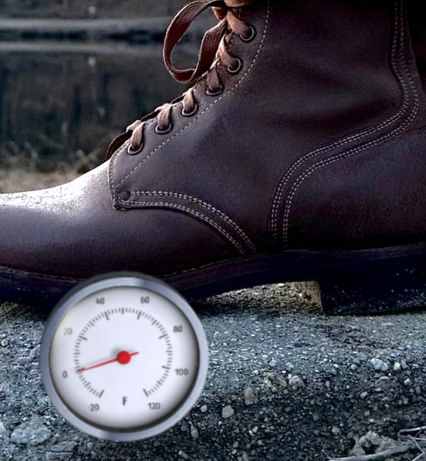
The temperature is 0 °F
